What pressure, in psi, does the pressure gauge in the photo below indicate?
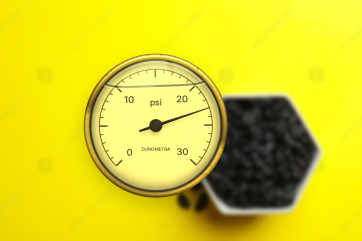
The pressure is 23 psi
